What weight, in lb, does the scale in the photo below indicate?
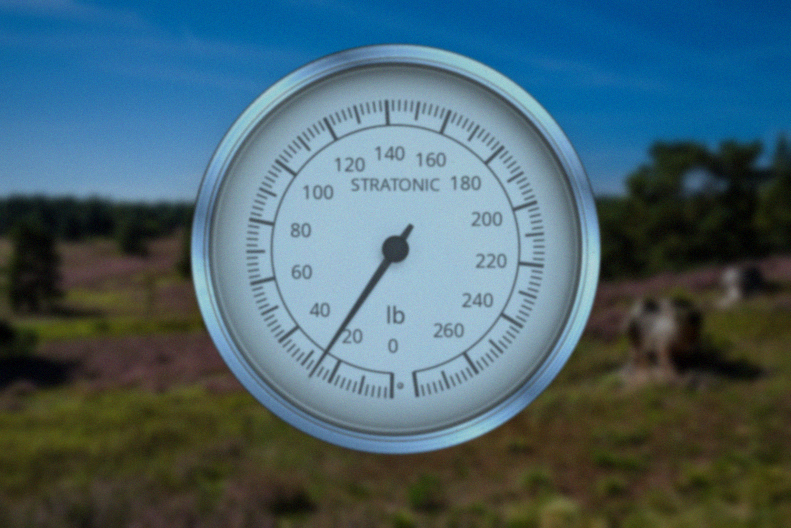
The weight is 26 lb
